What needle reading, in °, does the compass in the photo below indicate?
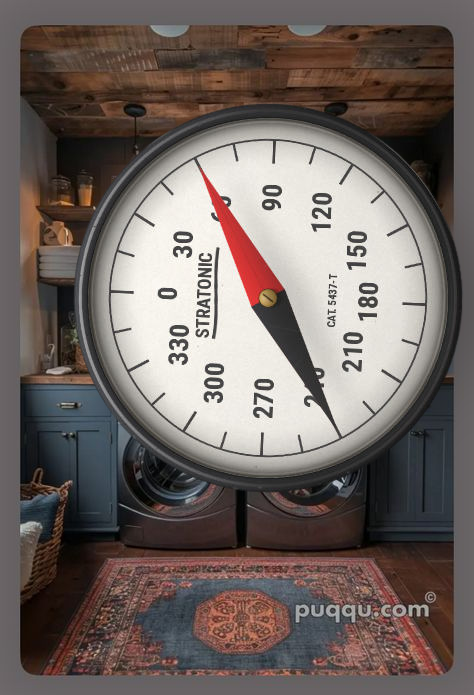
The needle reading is 60 °
